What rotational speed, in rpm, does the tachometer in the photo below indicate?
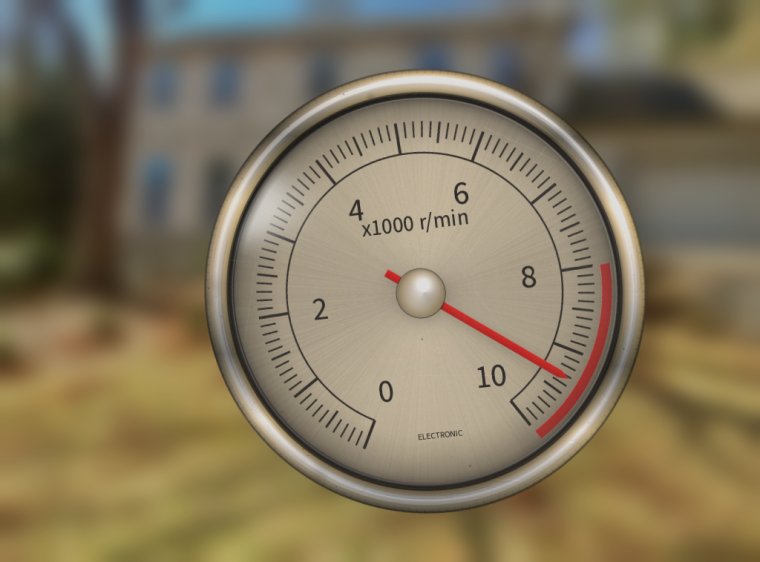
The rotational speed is 9300 rpm
